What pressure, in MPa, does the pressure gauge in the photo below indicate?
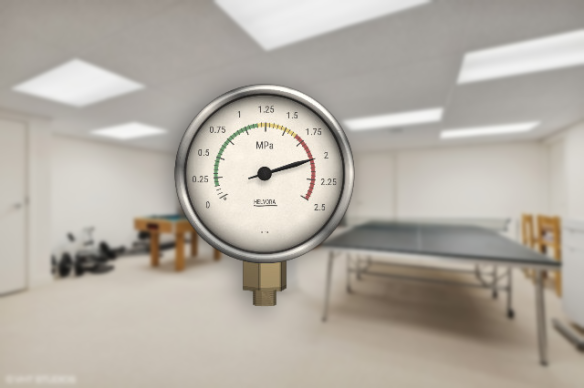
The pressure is 2 MPa
